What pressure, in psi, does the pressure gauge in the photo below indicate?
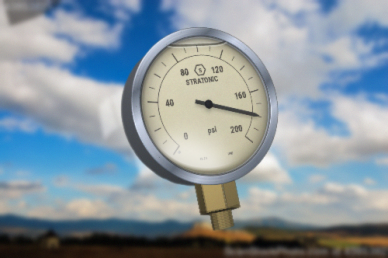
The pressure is 180 psi
